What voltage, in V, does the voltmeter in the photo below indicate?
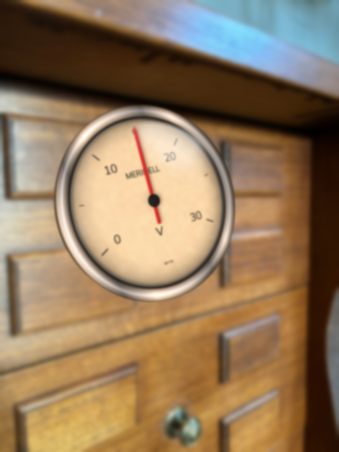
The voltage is 15 V
